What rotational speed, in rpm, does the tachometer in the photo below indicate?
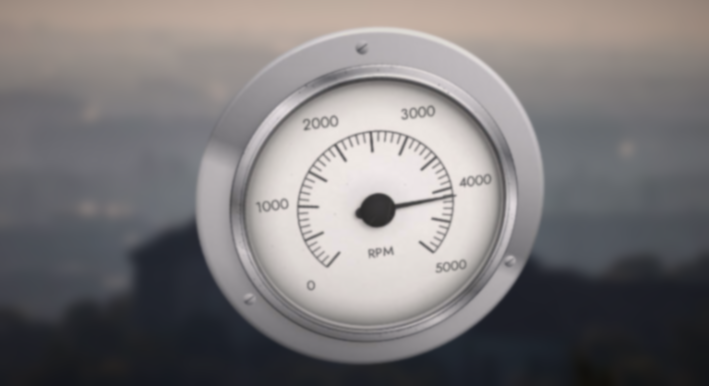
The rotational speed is 4100 rpm
